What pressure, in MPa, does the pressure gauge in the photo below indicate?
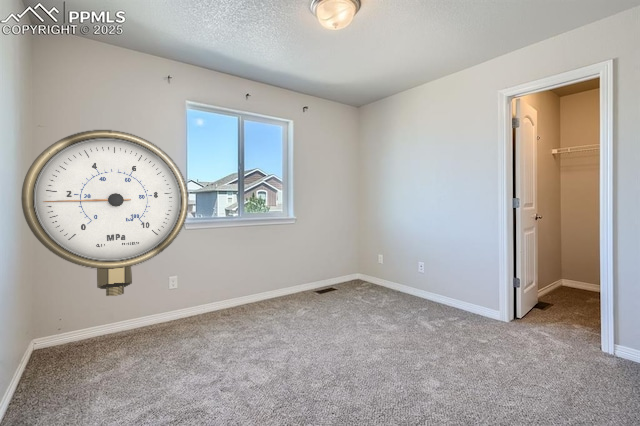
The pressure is 1.6 MPa
